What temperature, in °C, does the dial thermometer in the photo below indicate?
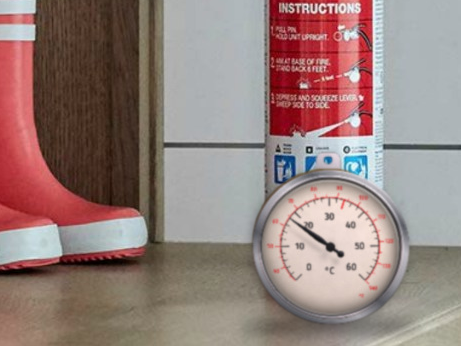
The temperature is 18 °C
